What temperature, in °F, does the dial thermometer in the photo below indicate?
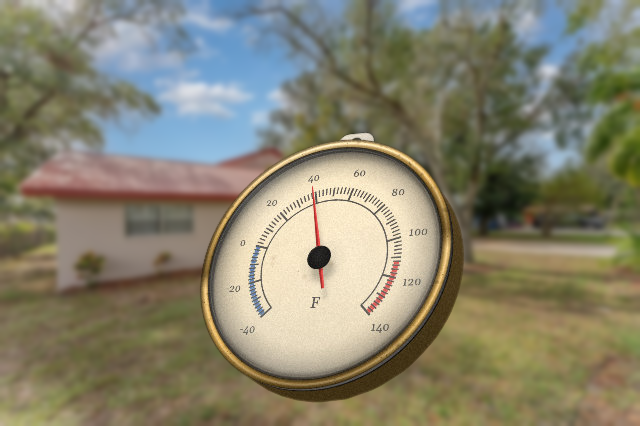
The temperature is 40 °F
